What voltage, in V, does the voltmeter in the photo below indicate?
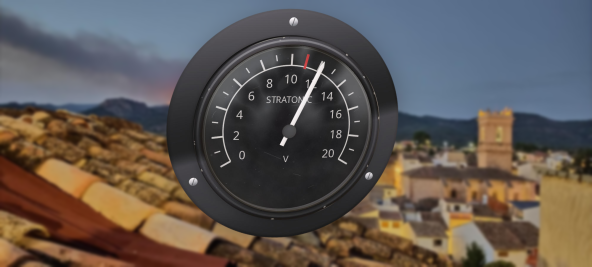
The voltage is 12 V
